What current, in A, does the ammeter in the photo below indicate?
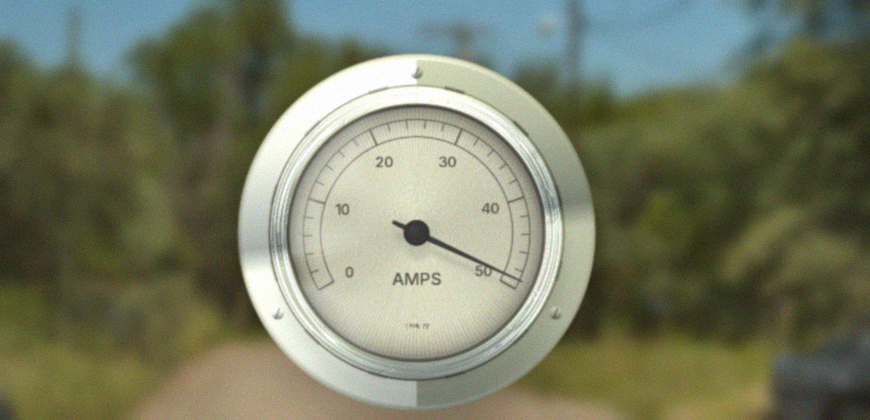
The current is 49 A
